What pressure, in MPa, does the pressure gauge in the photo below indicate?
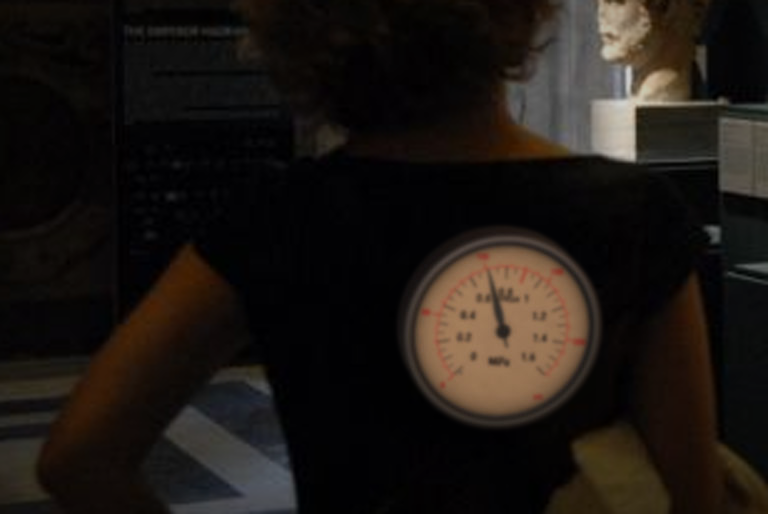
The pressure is 0.7 MPa
